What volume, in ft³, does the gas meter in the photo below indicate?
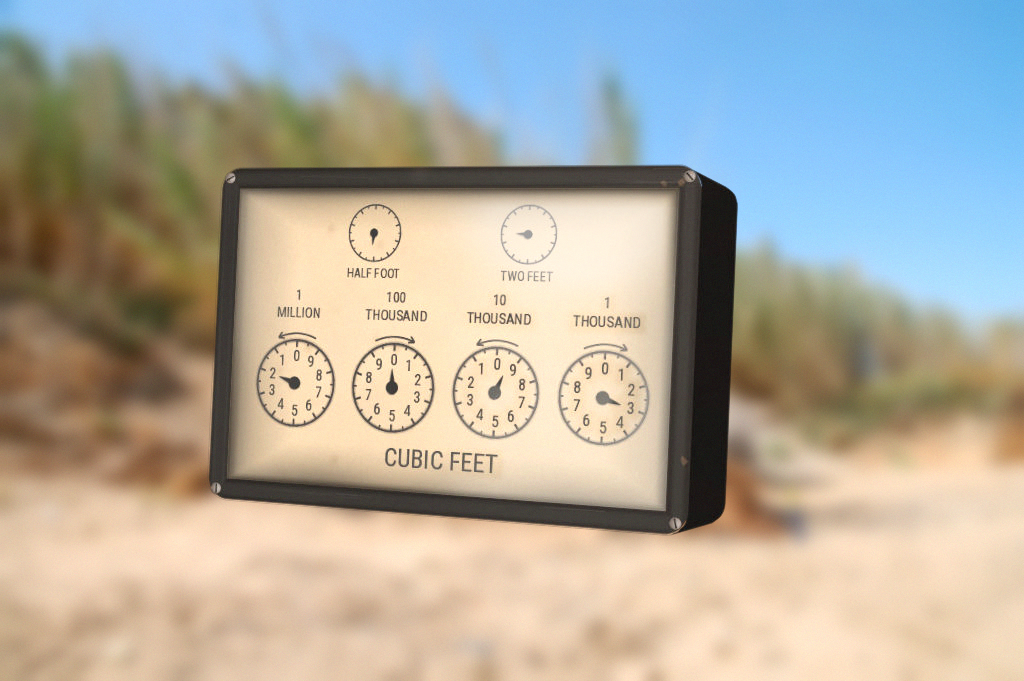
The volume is 199300 ft³
